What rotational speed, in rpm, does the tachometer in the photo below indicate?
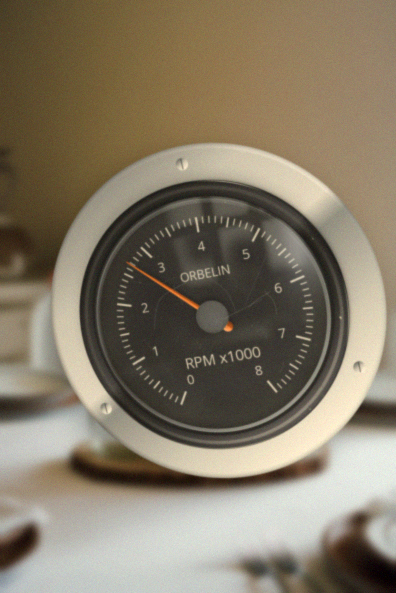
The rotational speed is 2700 rpm
